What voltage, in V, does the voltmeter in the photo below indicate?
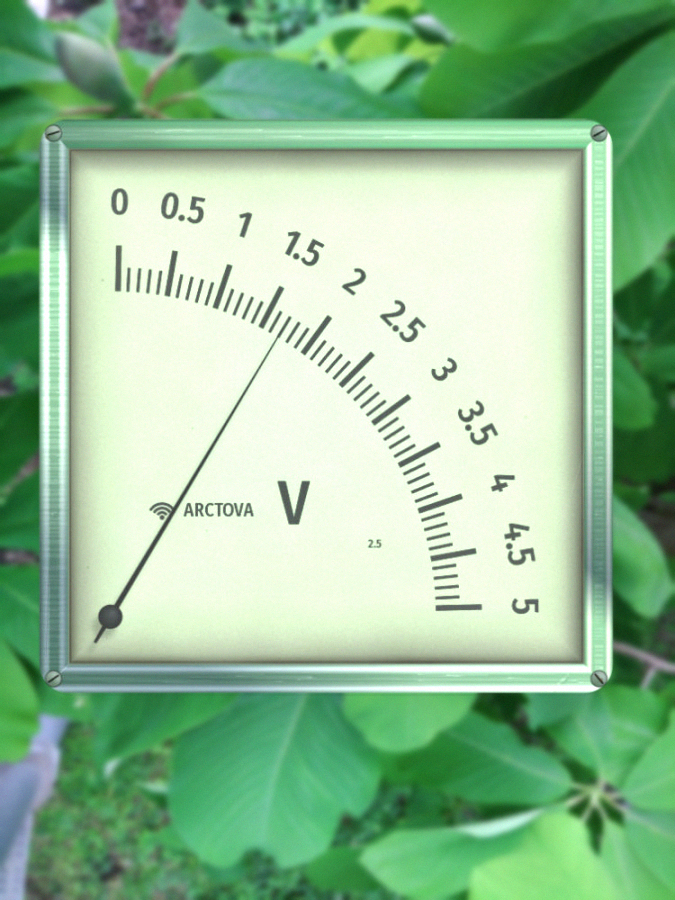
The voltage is 1.7 V
